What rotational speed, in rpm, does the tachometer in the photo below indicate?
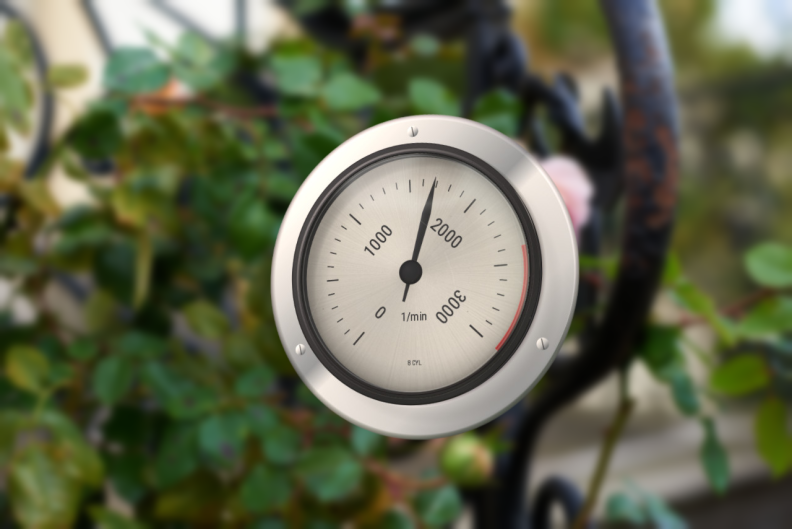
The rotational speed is 1700 rpm
